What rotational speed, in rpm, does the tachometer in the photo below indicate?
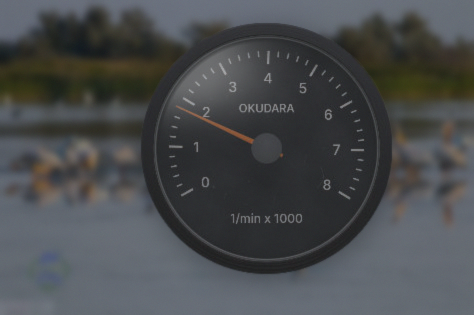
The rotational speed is 1800 rpm
